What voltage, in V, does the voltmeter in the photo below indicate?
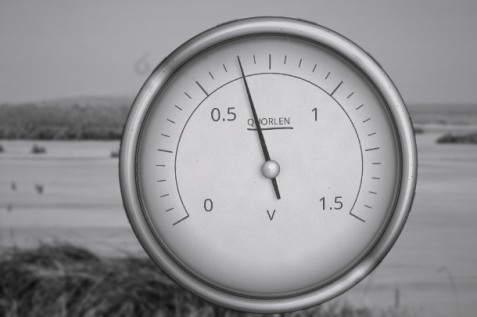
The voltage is 0.65 V
